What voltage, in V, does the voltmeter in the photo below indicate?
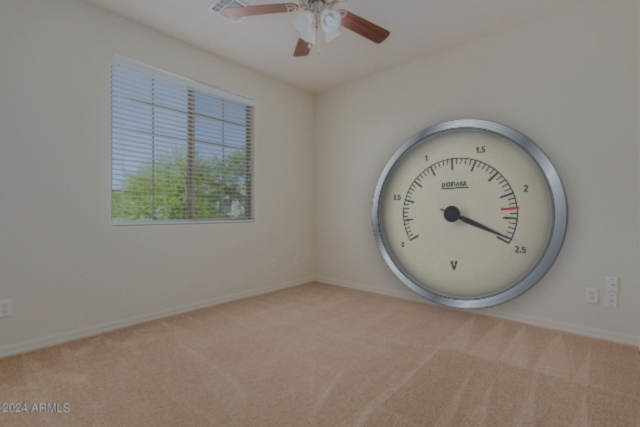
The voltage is 2.45 V
